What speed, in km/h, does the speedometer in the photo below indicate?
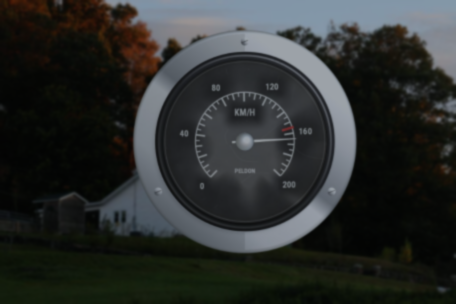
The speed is 165 km/h
